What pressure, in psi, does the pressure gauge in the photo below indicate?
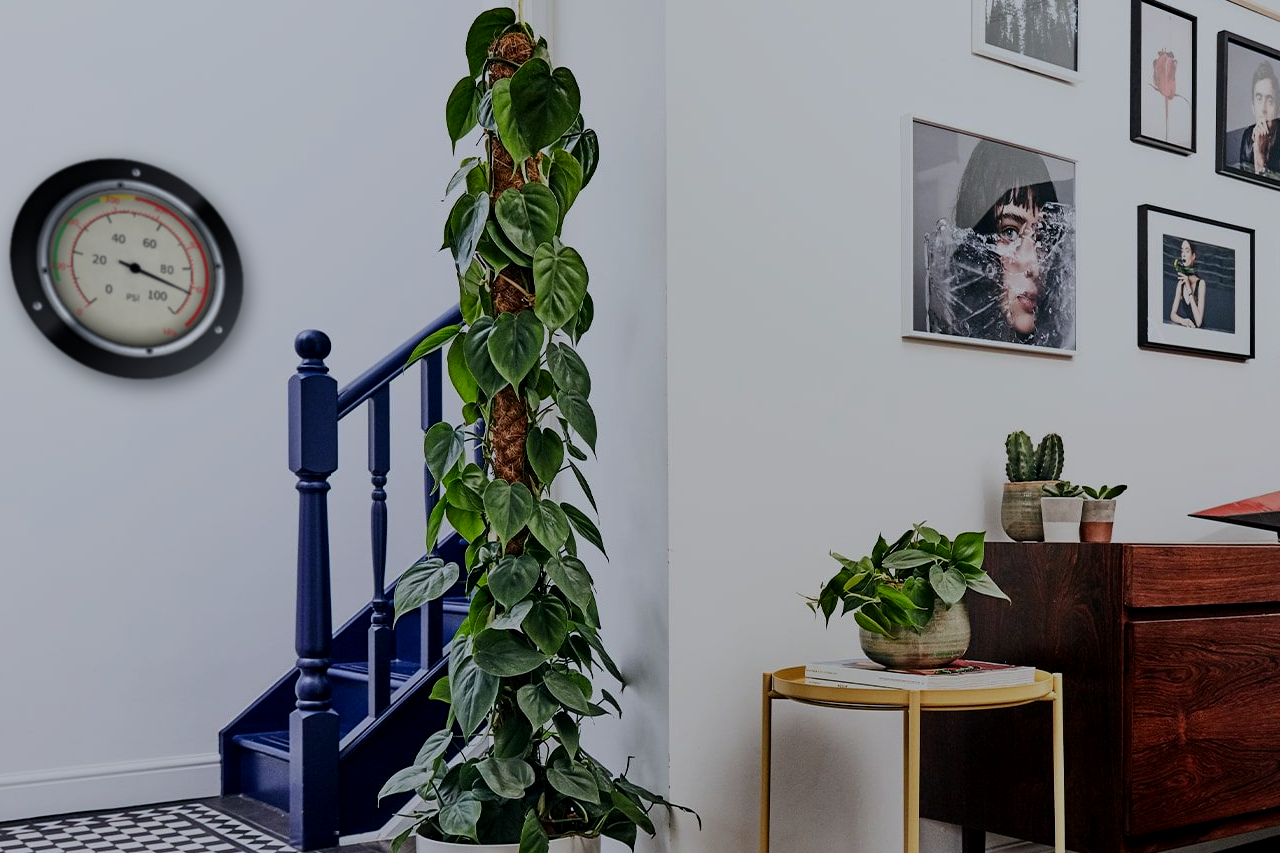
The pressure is 90 psi
